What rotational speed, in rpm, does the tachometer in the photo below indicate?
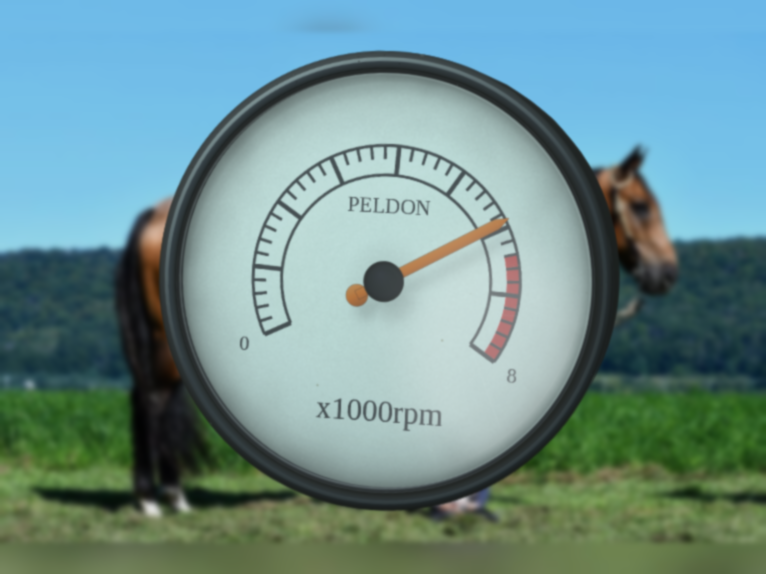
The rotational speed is 5900 rpm
